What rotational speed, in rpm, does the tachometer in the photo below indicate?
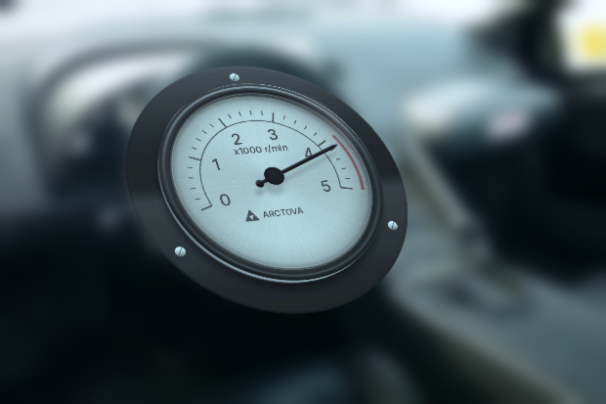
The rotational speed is 4200 rpm
